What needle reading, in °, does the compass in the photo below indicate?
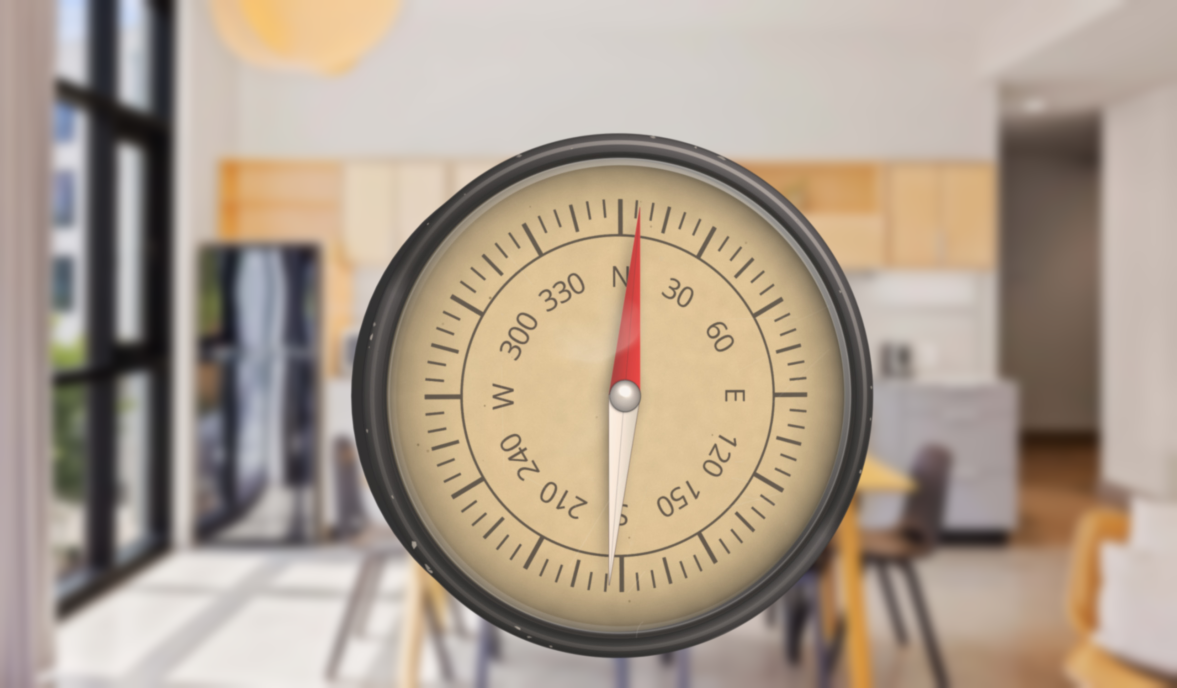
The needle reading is 5 °
